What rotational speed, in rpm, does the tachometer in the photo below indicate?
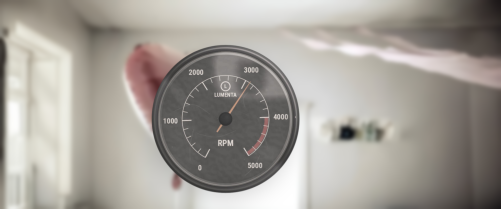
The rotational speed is 3100 rpm
